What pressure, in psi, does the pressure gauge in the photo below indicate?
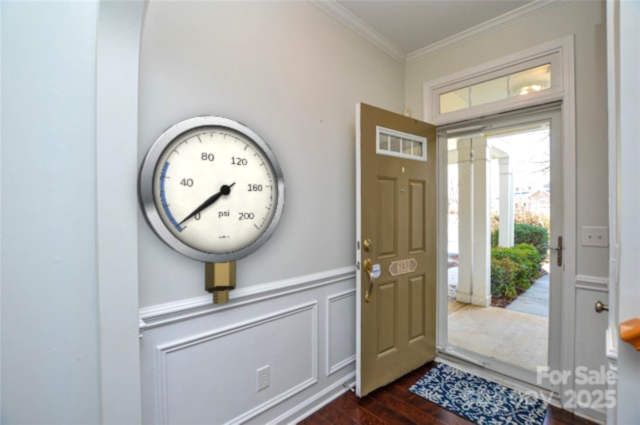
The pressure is 5 psi
